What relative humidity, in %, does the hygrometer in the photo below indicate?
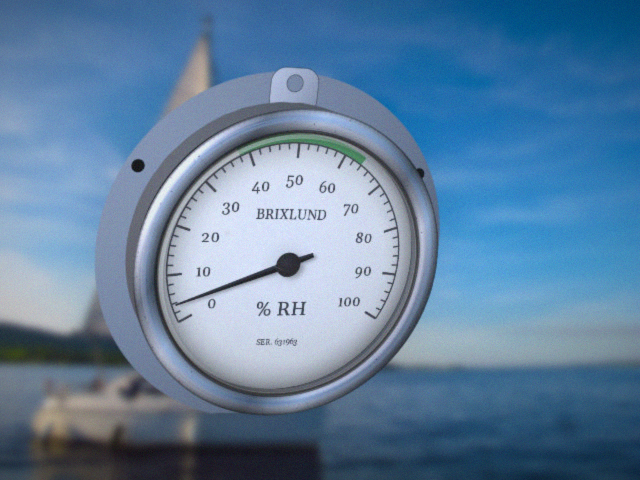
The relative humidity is 4 %
